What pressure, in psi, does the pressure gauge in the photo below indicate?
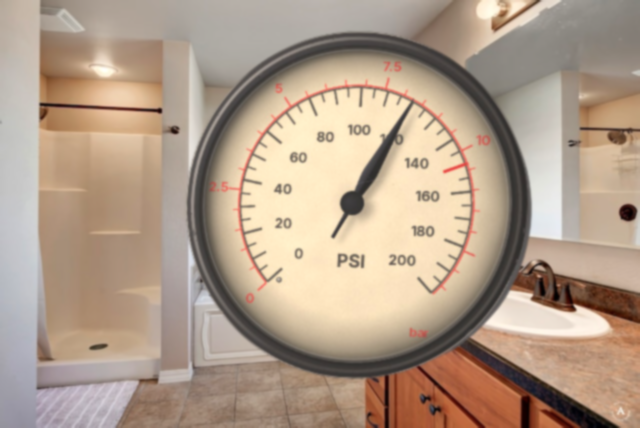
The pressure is 120 psi
